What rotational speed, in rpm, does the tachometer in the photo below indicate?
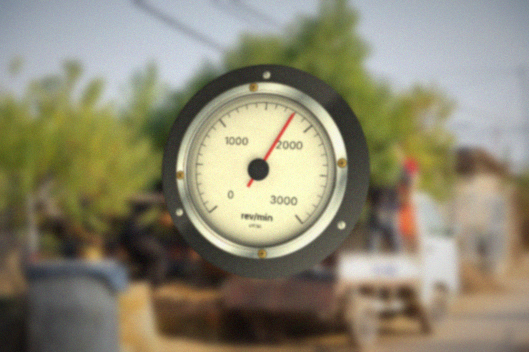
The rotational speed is 1800 rpm
